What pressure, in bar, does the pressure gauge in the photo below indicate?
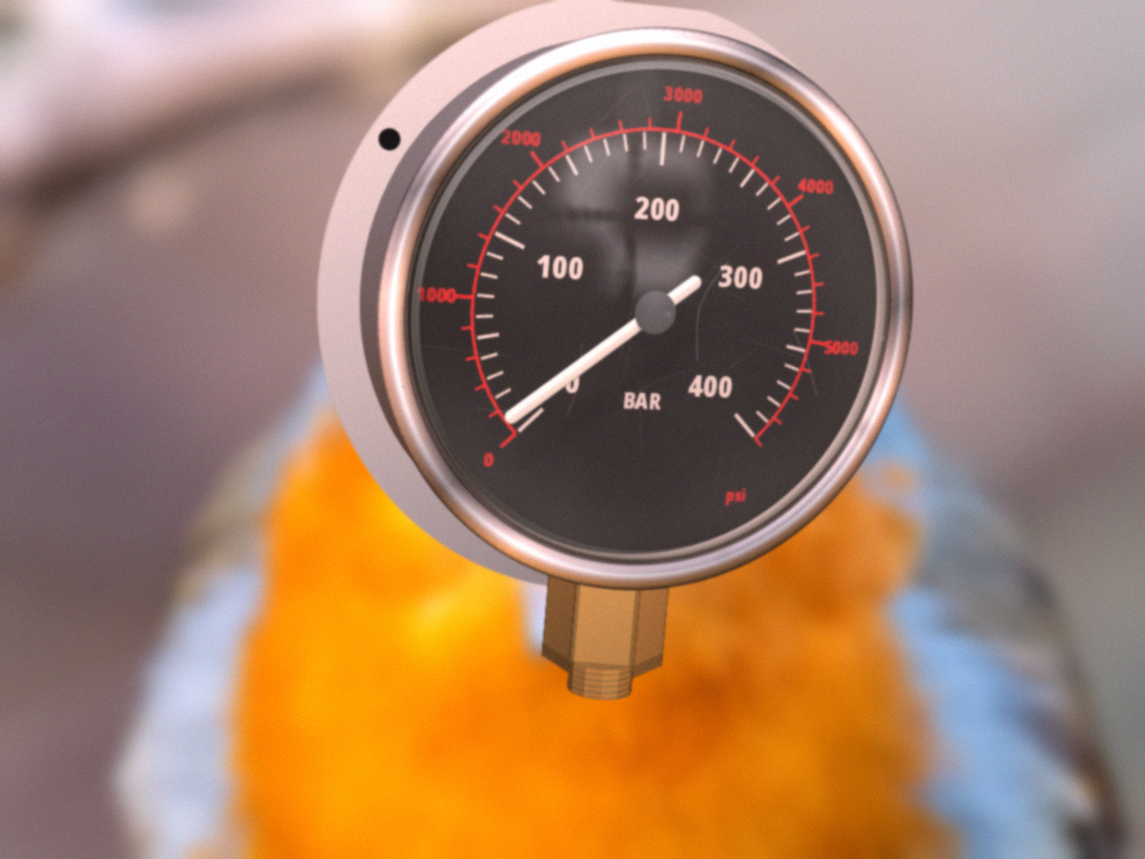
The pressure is 10 bar
